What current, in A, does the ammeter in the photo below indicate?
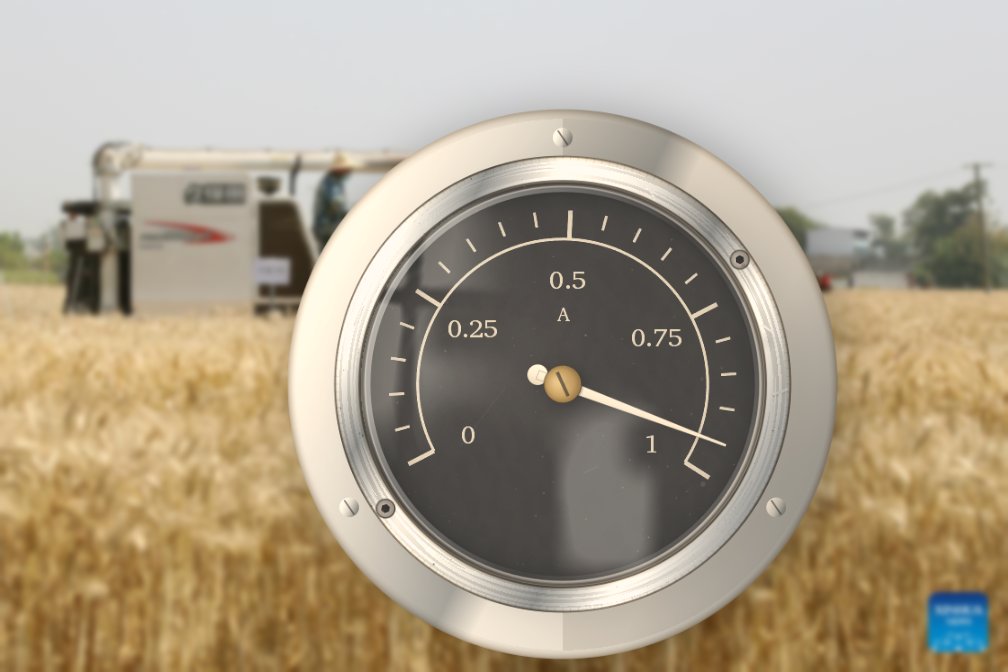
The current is 0.95 A
